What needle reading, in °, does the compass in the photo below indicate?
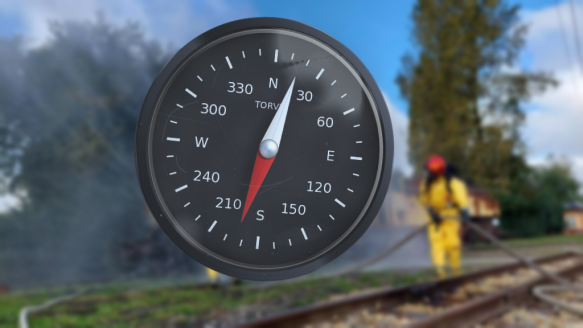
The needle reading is 195 °
